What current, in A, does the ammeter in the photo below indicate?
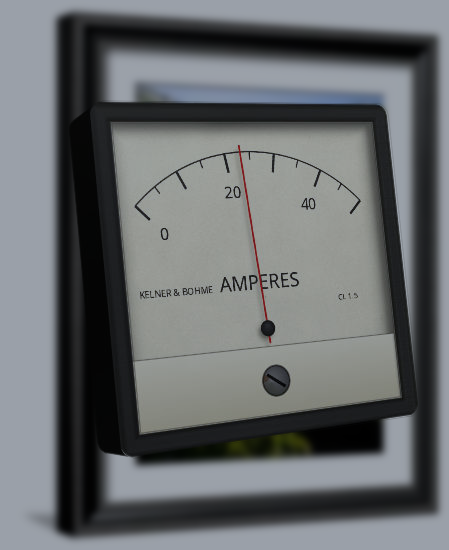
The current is 22.5 A
